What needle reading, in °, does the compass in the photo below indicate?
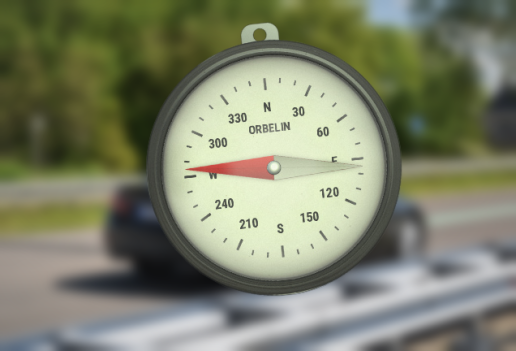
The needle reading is 275 °
